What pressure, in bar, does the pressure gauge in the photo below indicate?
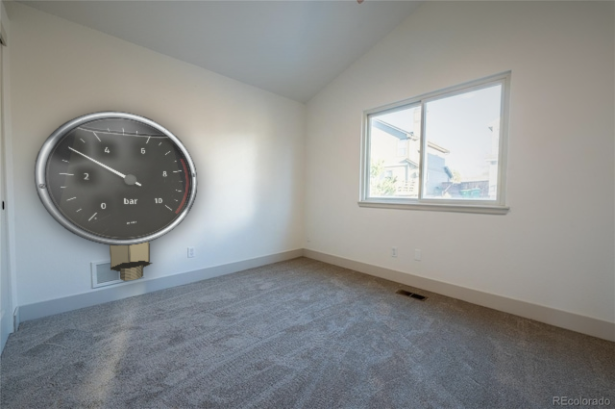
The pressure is 3 bar
